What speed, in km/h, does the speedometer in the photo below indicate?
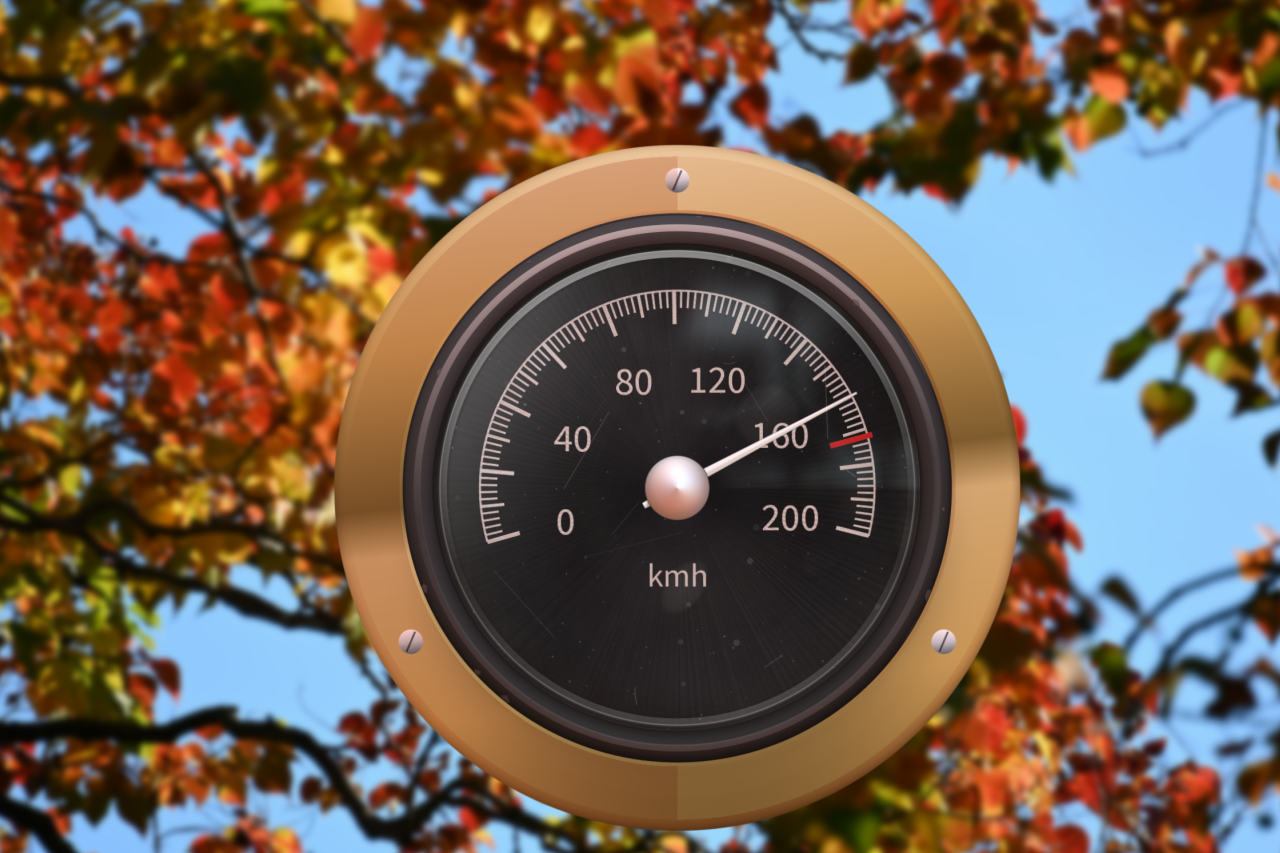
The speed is 160 km/h
